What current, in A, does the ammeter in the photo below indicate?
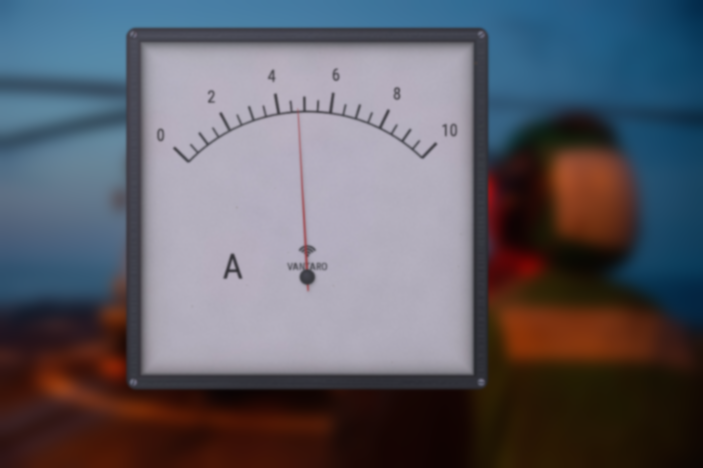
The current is 4.75 A
